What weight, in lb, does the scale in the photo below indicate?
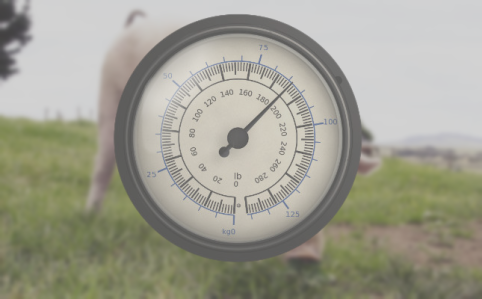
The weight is 190 lb
